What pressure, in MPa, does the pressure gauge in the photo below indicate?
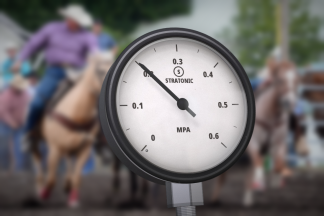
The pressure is 0.2 MPa
